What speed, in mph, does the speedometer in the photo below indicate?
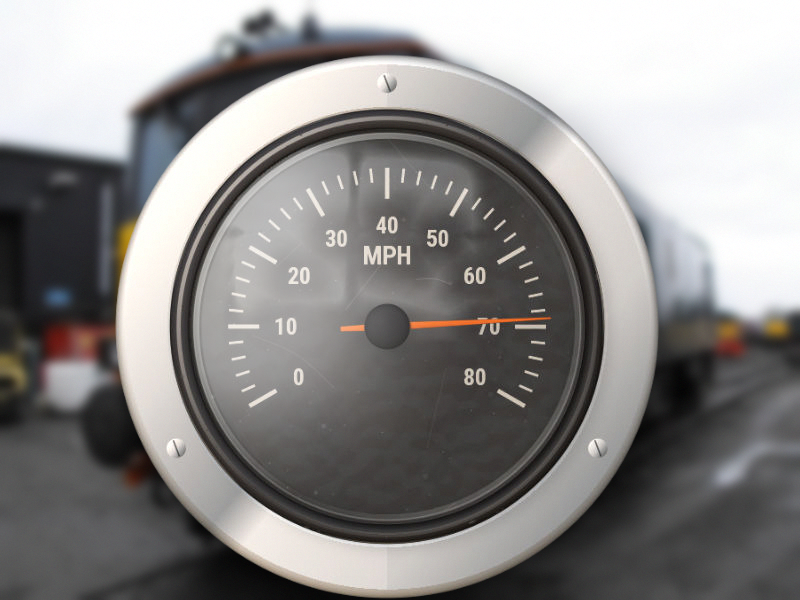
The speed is 69 mph
